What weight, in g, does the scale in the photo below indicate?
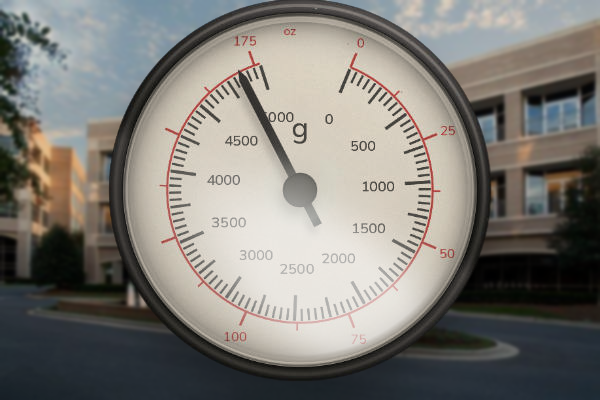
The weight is 4850 g
